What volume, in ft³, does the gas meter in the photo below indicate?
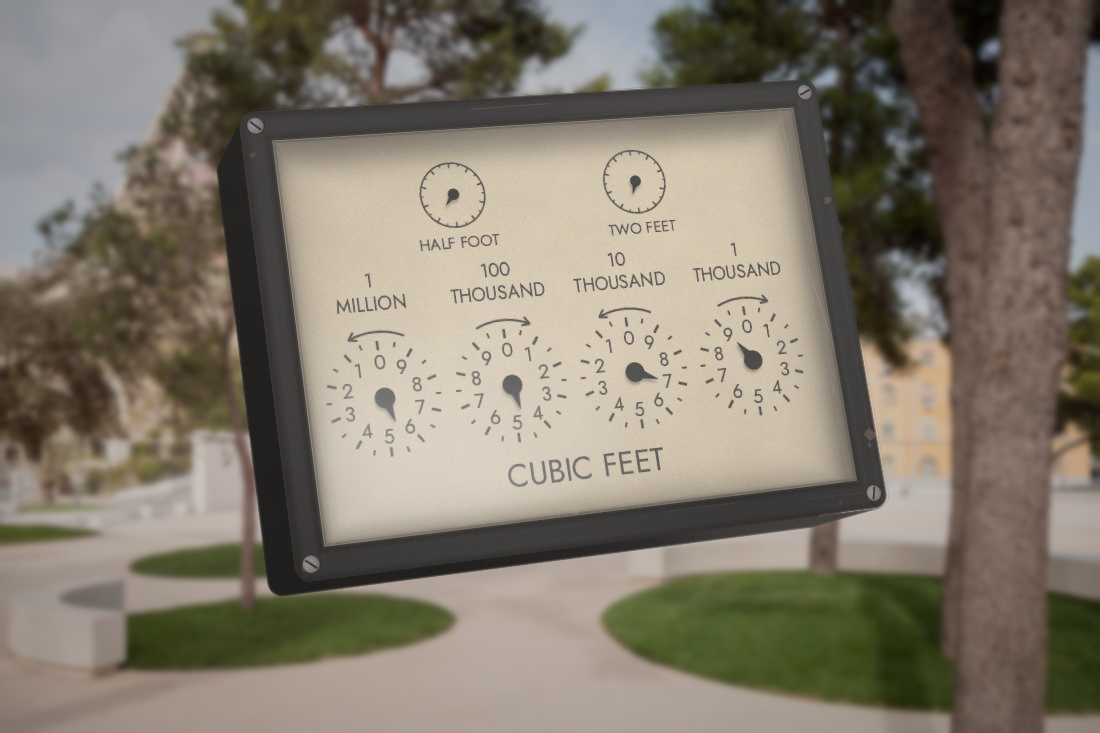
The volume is 546900 ft³
